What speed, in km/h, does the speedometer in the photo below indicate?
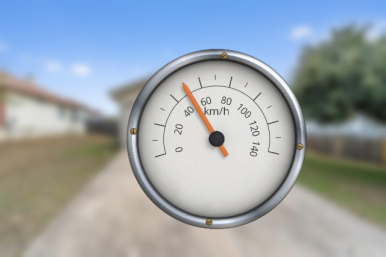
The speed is 50 km/h
